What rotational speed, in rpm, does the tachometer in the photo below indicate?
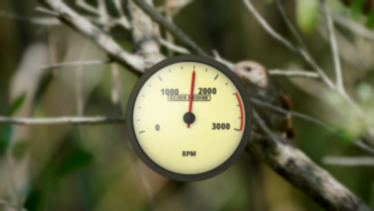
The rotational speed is 1600 rpm
